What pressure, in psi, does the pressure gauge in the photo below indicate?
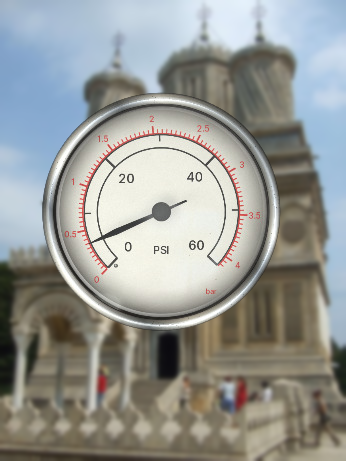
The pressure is 5 psi
